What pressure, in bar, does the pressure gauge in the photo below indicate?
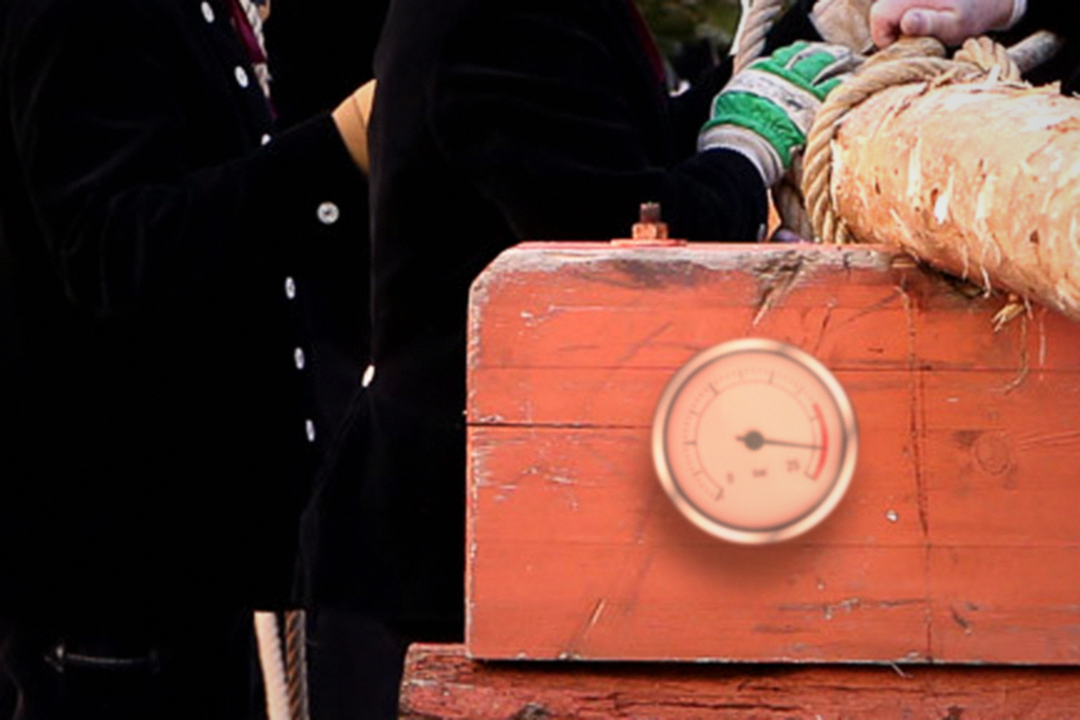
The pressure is 22.5 bar
